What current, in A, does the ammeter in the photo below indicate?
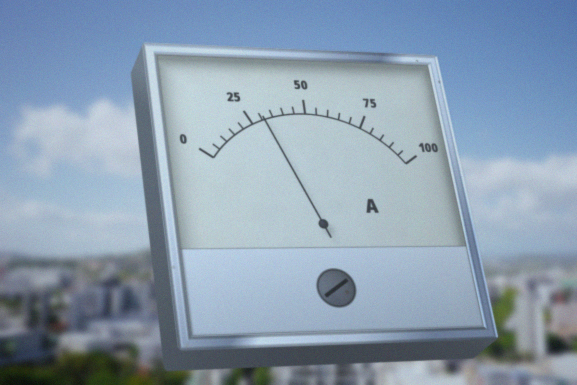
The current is 30 A
